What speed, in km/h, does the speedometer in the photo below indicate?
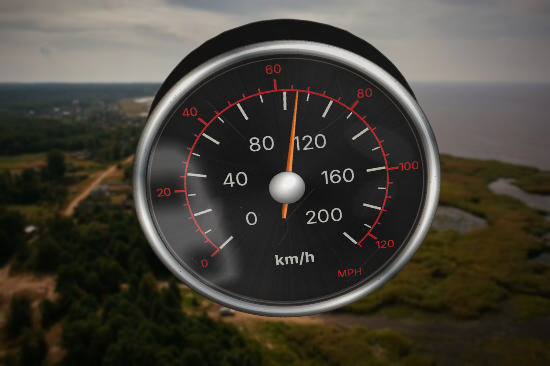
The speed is 105 km/h
